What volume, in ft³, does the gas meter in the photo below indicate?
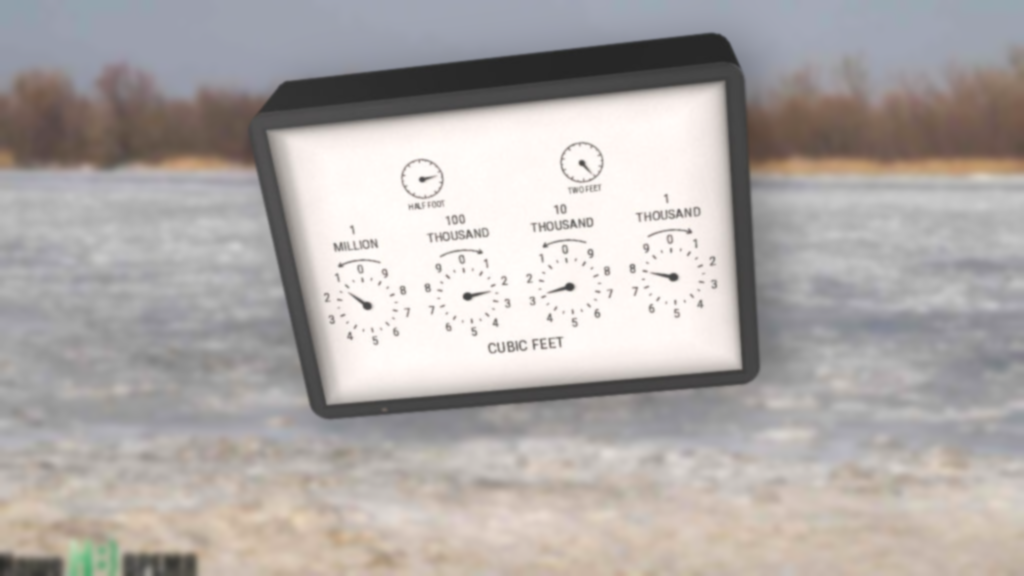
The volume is 122800 ft³
